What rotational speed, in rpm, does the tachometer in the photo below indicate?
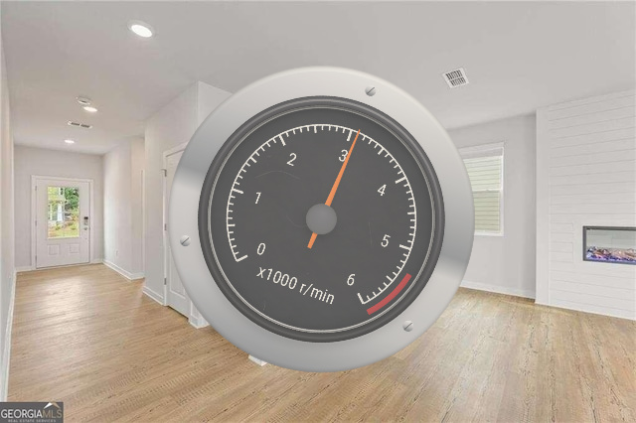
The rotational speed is 3100 rpm
